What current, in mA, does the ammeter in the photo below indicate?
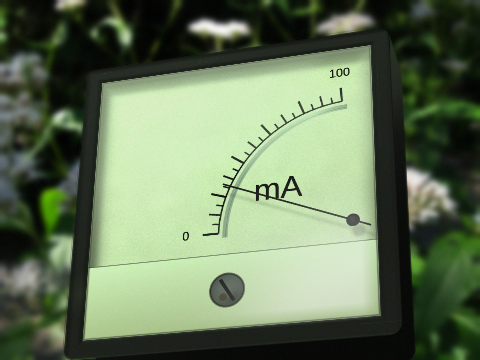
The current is 25 mA
